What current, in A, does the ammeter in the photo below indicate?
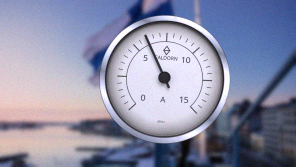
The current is 6 A
